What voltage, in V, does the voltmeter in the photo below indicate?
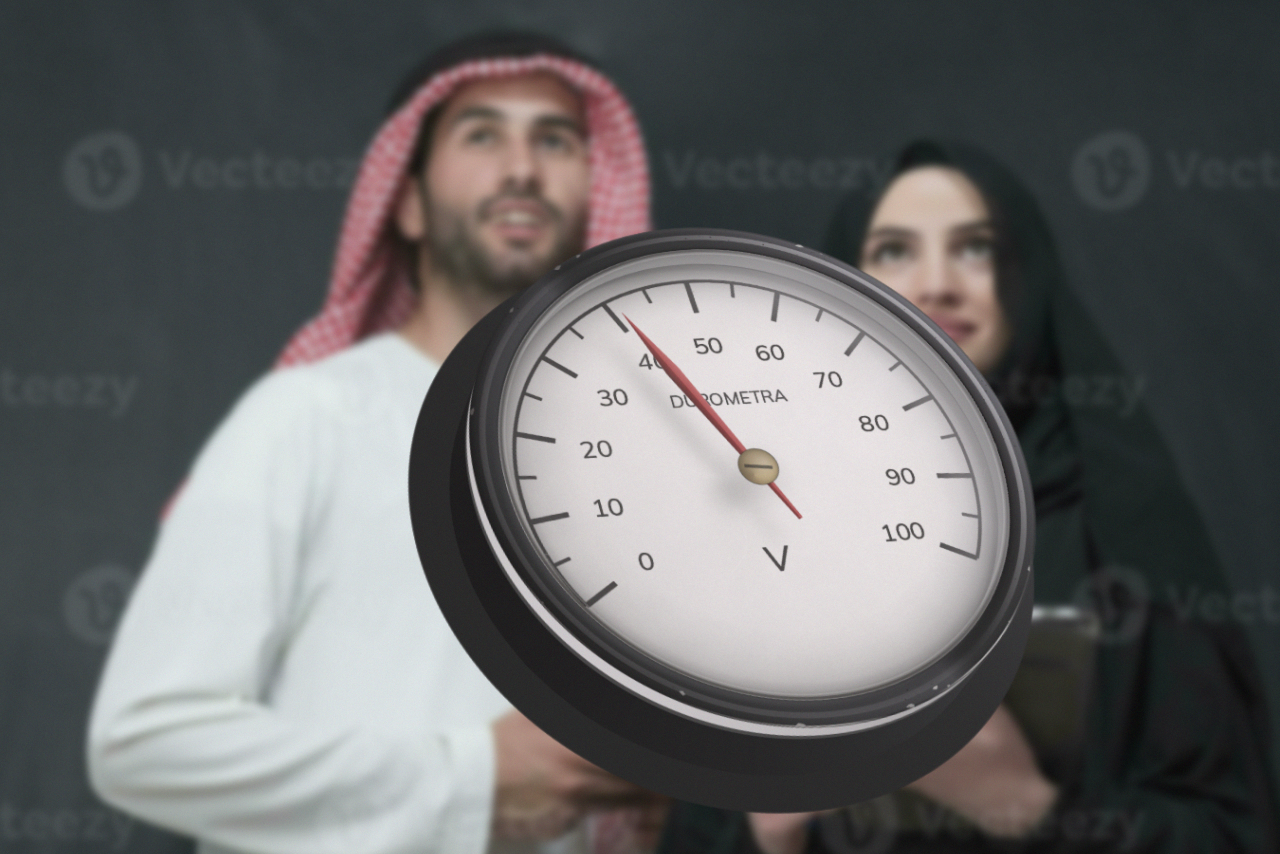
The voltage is 40 V
